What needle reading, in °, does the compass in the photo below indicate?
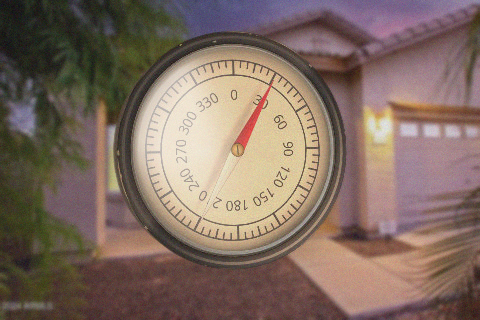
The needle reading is 30 °
